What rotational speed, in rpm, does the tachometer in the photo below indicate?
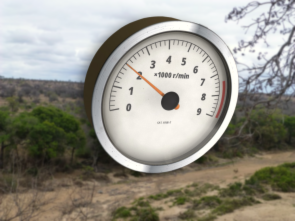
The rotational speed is 2000 rpm
